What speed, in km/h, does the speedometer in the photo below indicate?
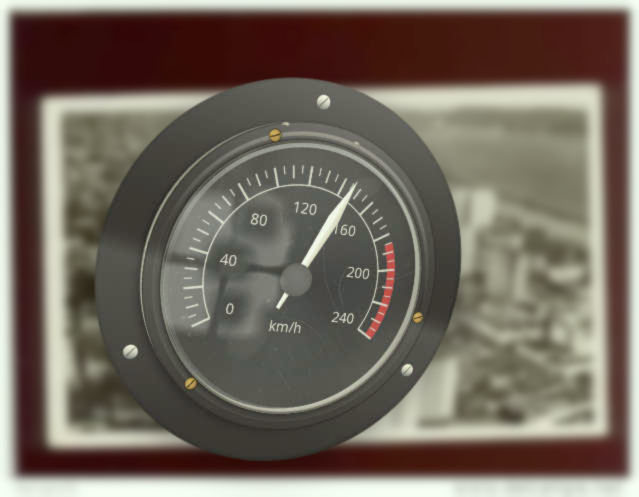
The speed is 145 km/h
